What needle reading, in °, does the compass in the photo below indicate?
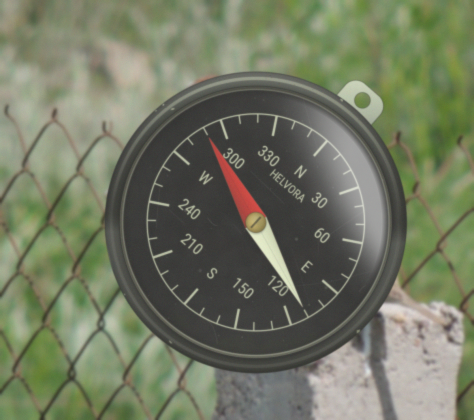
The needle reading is 290 °
